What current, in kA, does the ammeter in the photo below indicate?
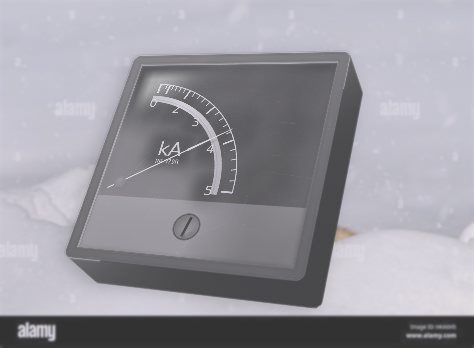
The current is 3.8 kA
